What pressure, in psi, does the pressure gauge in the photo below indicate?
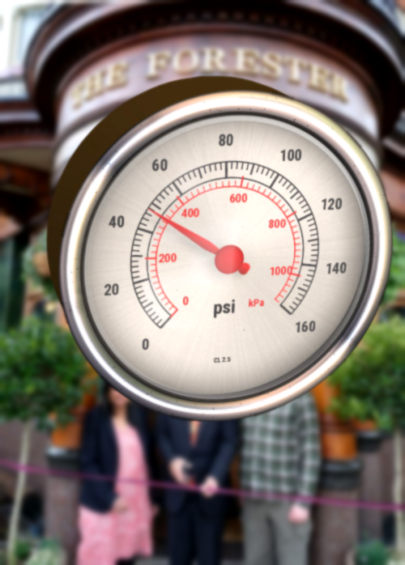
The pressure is 48 psi
